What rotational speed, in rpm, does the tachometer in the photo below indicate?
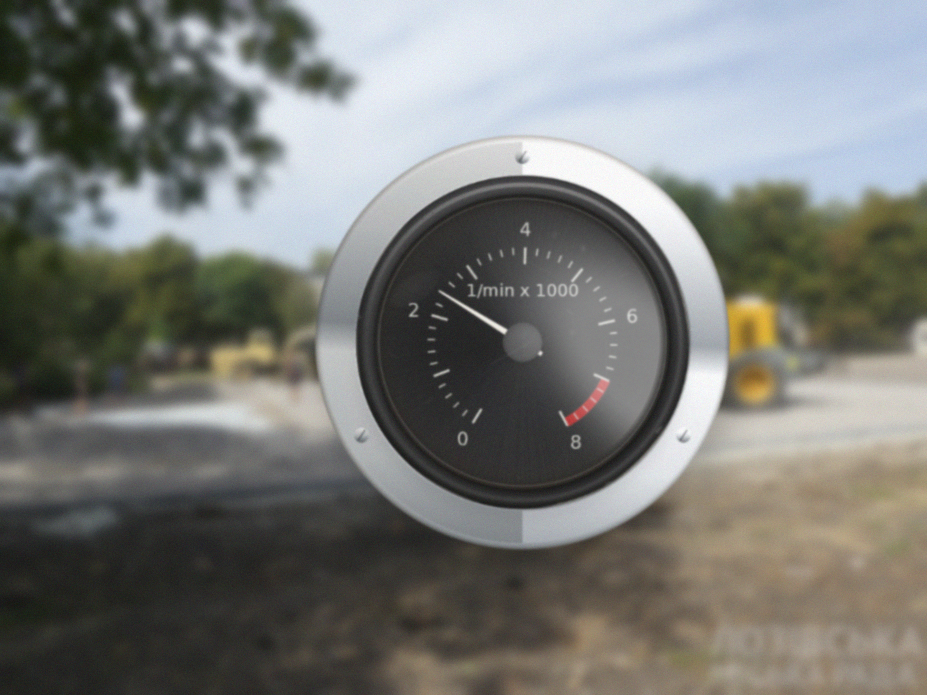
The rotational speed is 2400 rpm
